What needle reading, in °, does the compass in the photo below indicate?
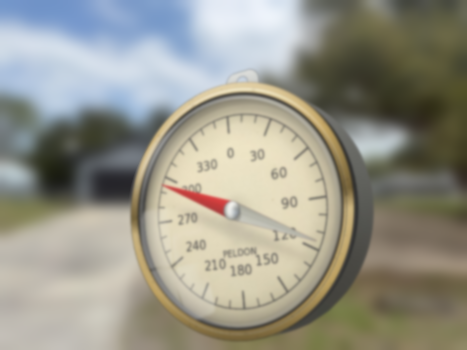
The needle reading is 295 °
